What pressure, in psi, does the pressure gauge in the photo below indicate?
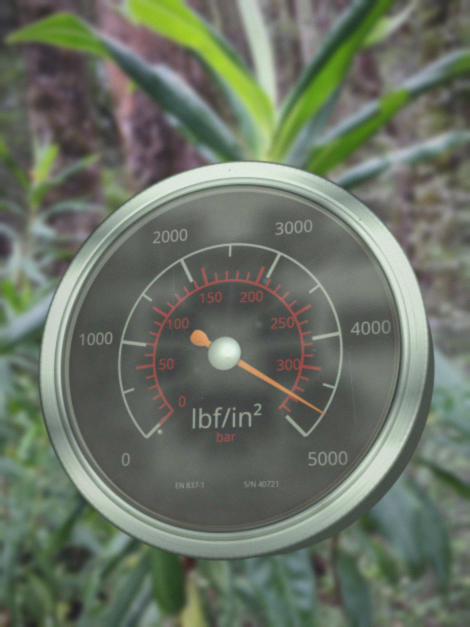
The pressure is 4750 psi
